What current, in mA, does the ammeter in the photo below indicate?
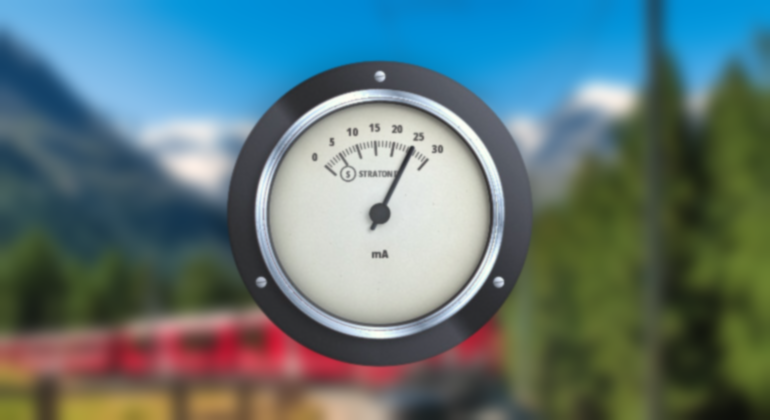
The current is 25 mA
